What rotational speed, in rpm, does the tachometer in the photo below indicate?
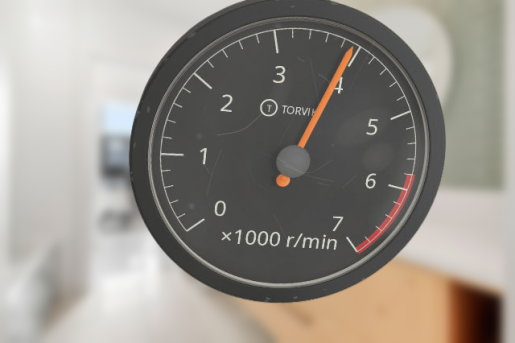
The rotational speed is 3900 rpm
